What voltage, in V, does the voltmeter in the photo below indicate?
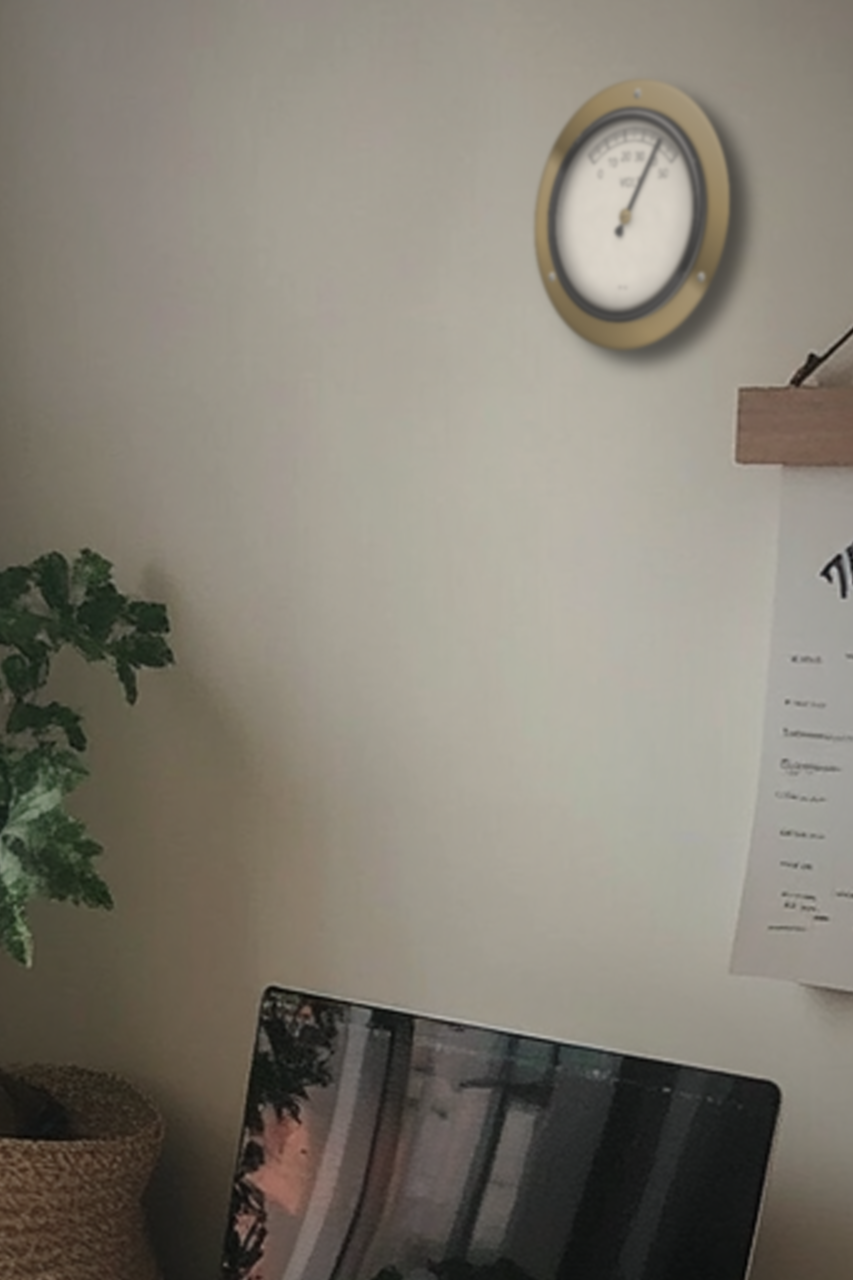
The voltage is 40 V
